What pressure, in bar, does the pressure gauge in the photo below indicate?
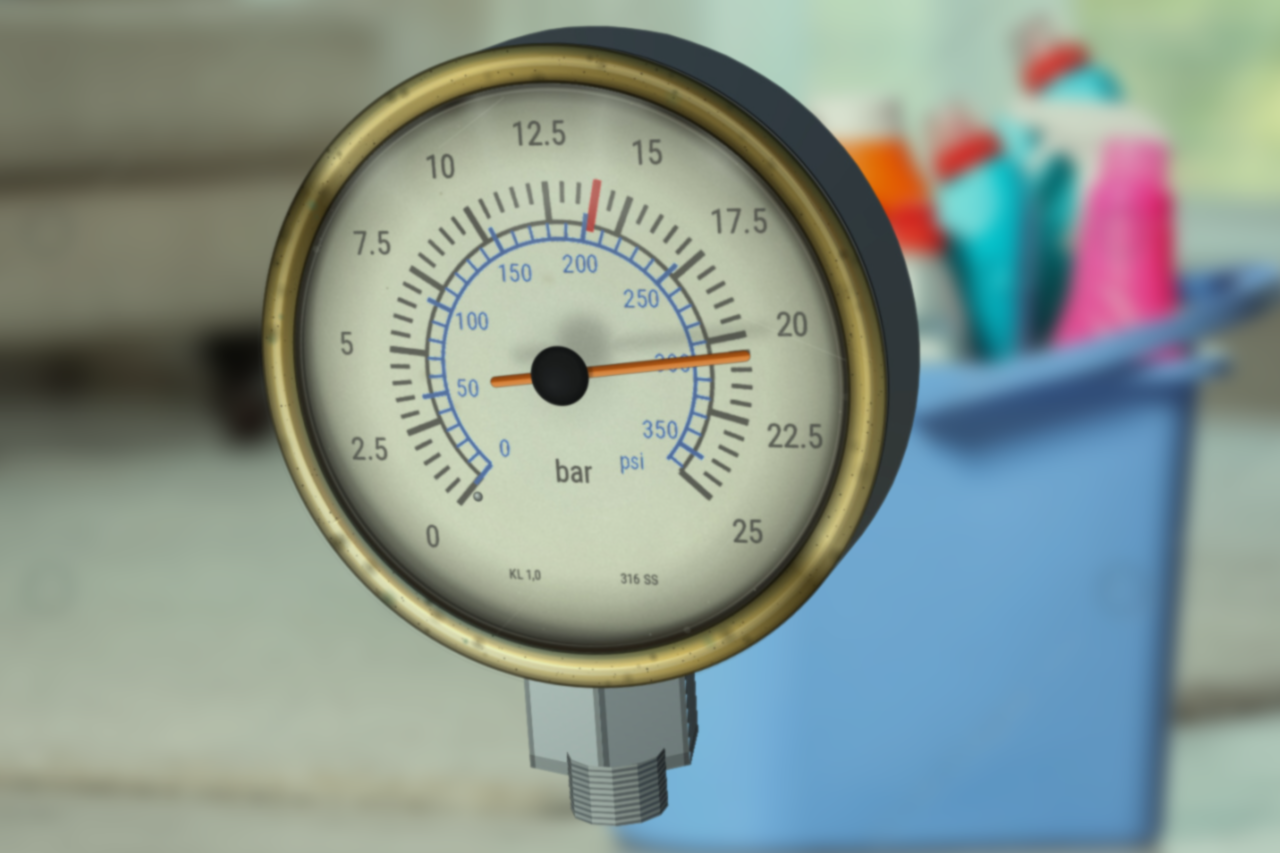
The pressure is 20.5 bar
